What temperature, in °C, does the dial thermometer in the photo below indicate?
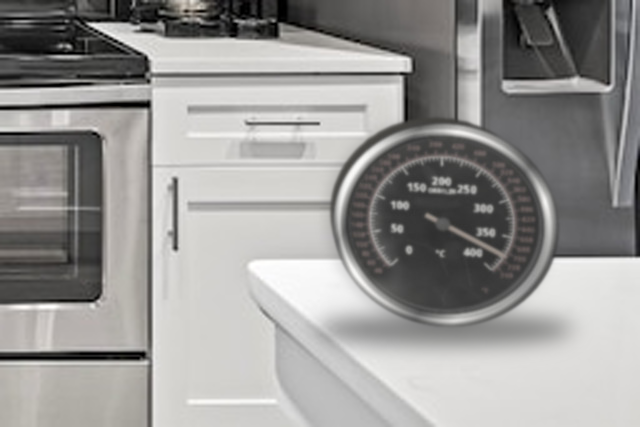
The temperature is 375 °C
